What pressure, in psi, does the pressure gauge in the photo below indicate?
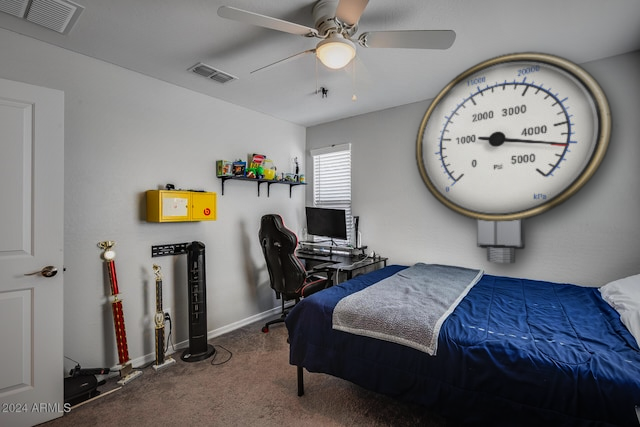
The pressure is 4400 psi
